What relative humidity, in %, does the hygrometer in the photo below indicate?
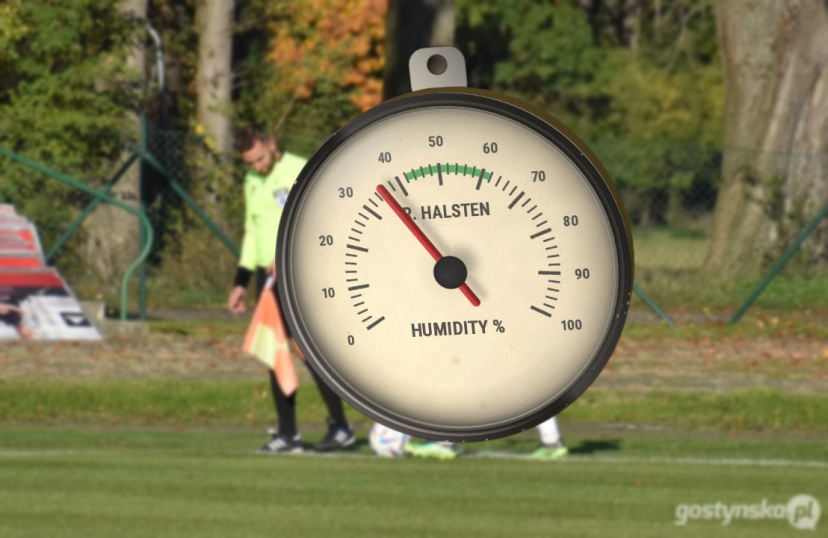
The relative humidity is 36 %
